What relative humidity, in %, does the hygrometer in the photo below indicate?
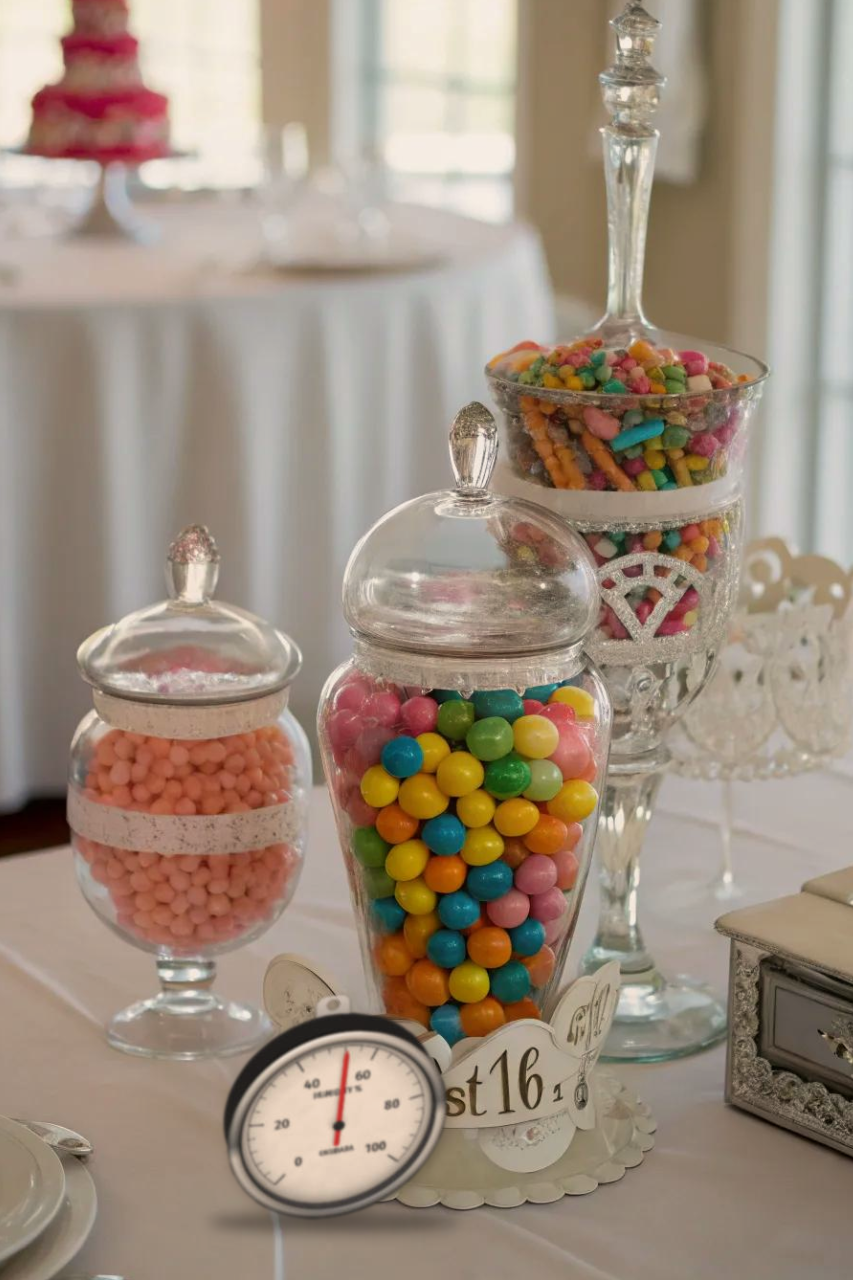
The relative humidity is 52 %
